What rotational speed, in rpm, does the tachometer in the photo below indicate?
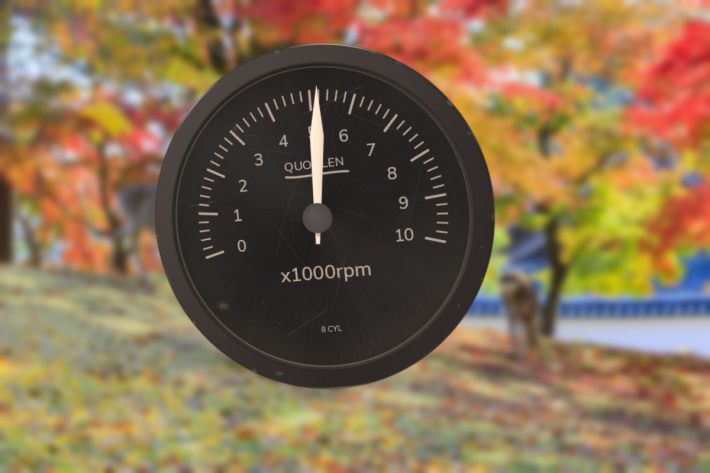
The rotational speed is 5200 rpm
